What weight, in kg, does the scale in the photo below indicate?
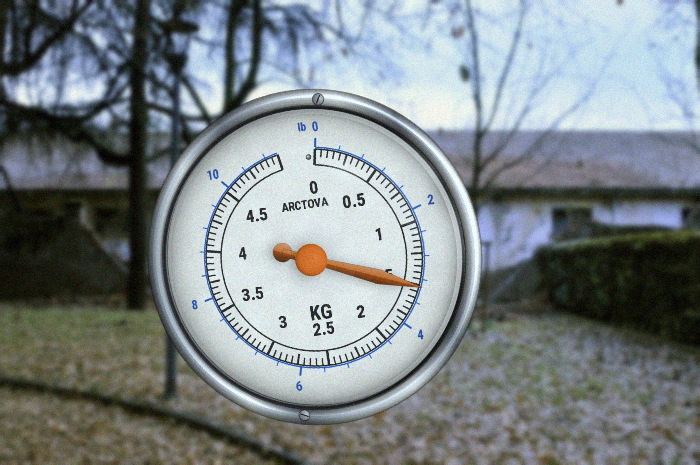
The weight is 1.5 kg
